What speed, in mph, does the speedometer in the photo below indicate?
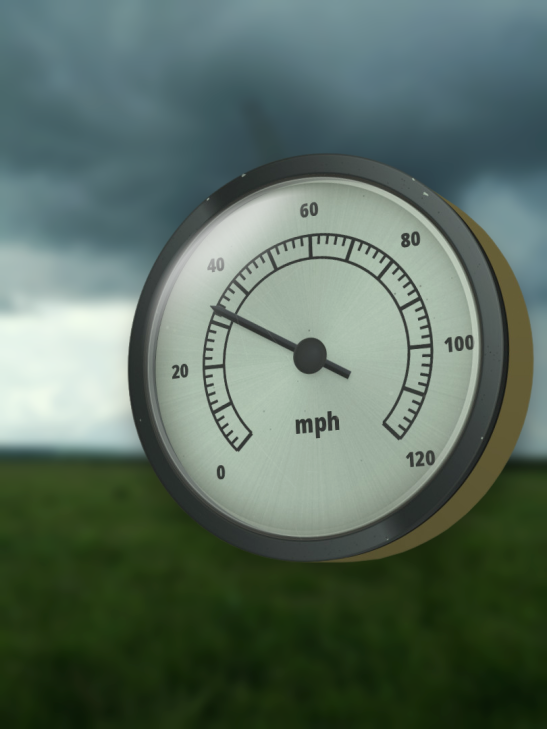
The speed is 33 mph
